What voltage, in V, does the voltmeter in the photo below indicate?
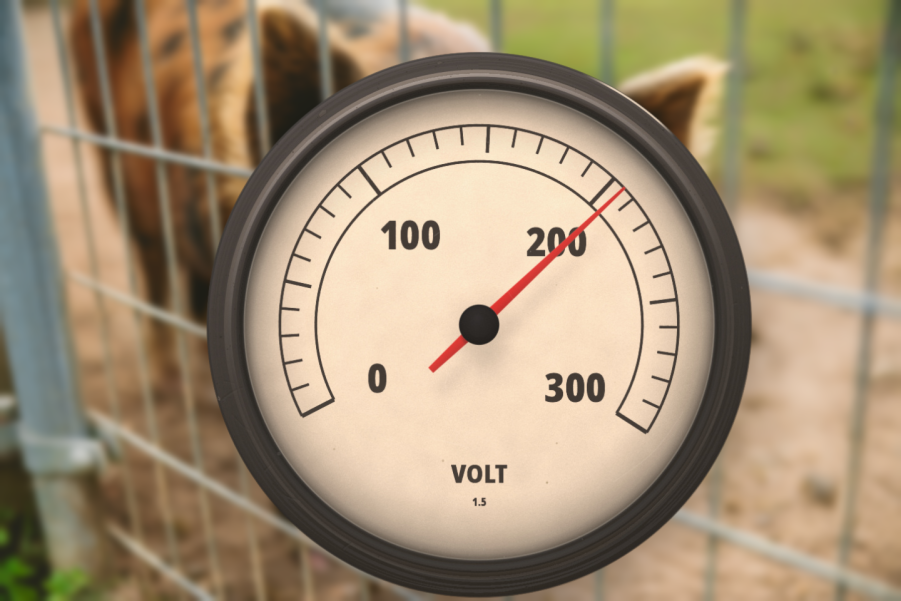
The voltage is 205 V
